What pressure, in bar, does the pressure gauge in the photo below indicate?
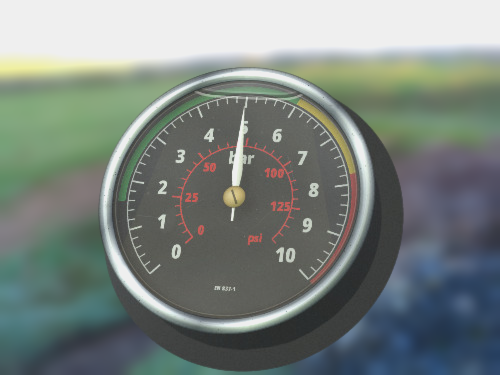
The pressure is 5 bar
